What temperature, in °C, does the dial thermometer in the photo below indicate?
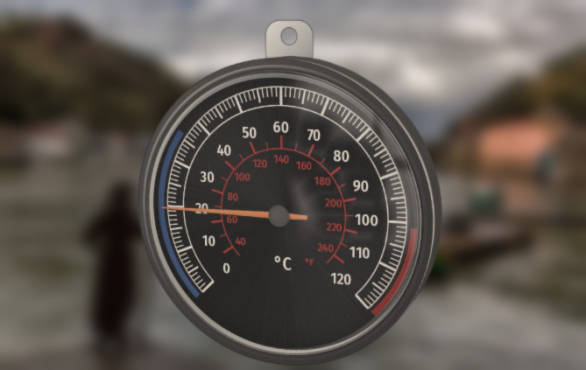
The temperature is 20 °C
